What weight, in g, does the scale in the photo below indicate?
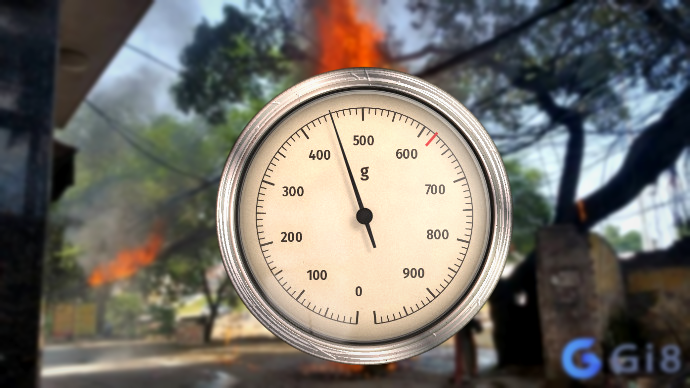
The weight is 450 g
